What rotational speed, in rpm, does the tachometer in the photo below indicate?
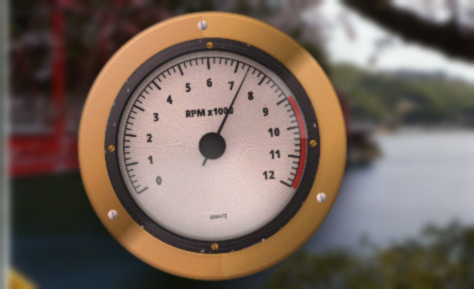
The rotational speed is 7400 rpm
